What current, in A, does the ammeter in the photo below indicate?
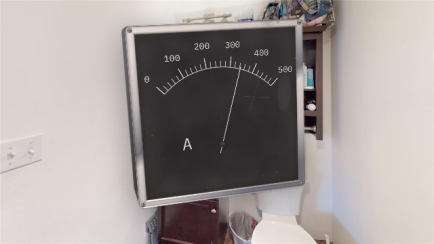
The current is 340 A
